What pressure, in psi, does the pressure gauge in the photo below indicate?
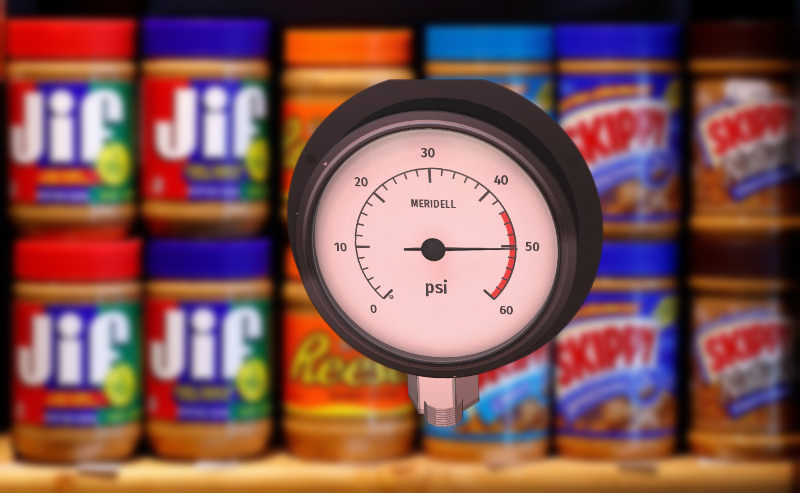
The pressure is 50 psi
